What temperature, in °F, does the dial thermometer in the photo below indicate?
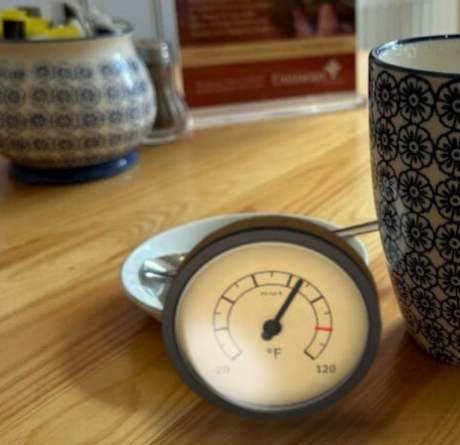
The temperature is 65 °F
